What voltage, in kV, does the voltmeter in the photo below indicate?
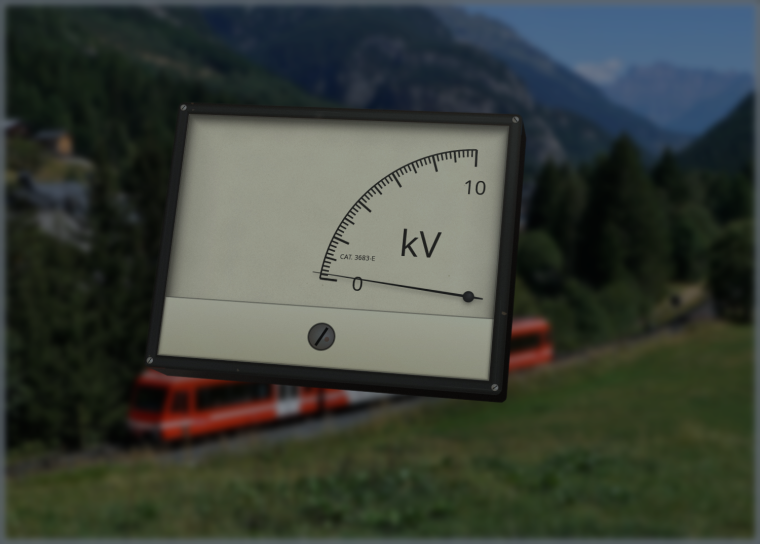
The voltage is 0.2 kV
